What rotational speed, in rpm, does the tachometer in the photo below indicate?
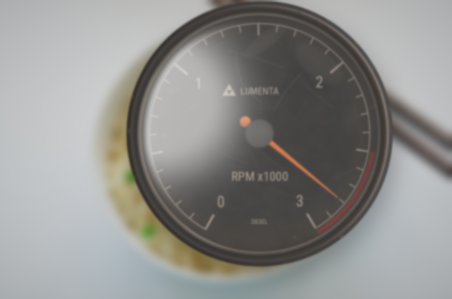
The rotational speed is 2800 rpm
